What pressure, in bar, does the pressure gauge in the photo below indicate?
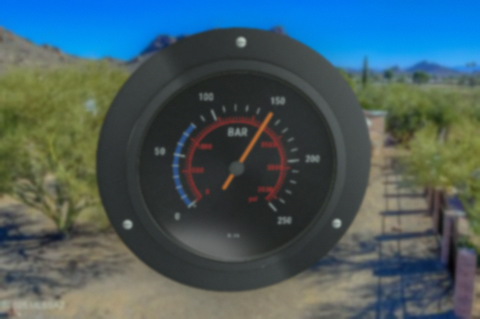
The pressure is 150 bar
